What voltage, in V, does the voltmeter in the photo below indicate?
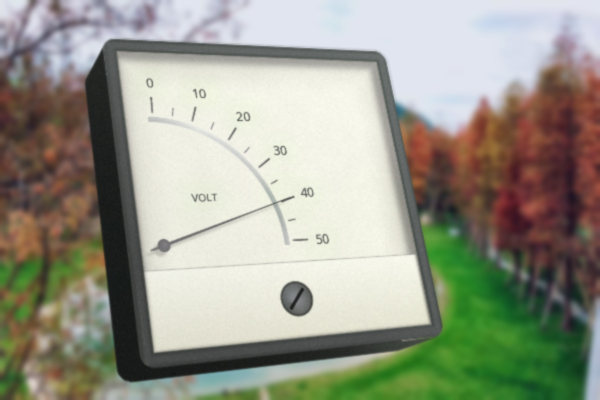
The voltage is 40 V
